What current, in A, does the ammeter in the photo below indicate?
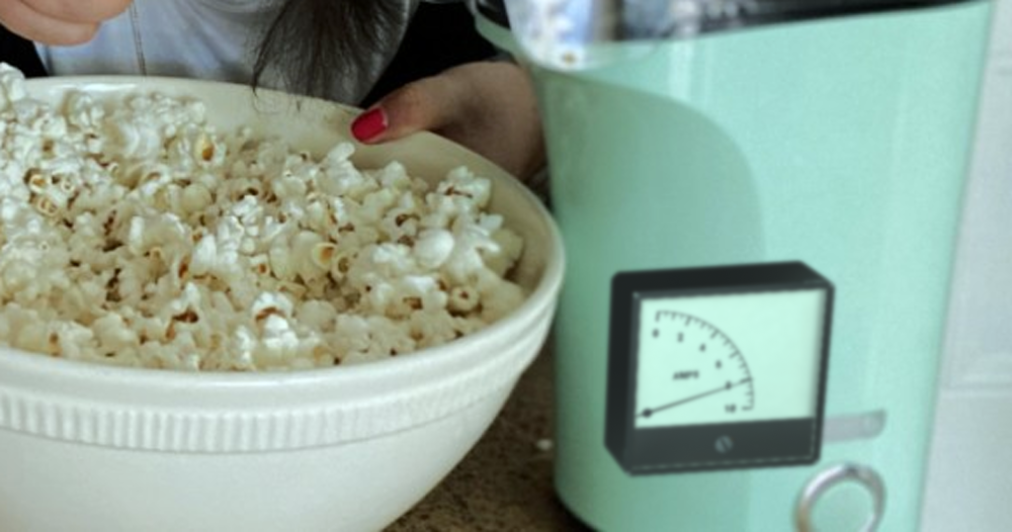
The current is 8 A
